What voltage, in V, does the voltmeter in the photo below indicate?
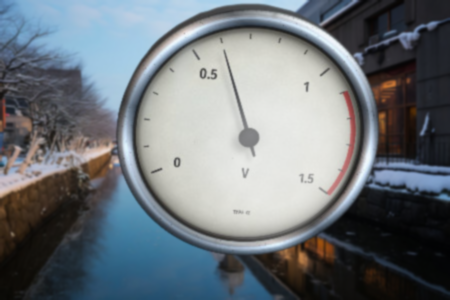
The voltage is 0.6 V
